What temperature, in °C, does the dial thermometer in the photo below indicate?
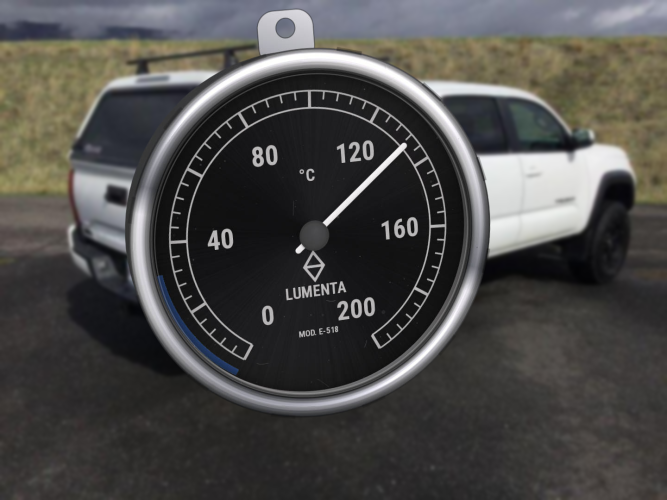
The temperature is 132 °C
